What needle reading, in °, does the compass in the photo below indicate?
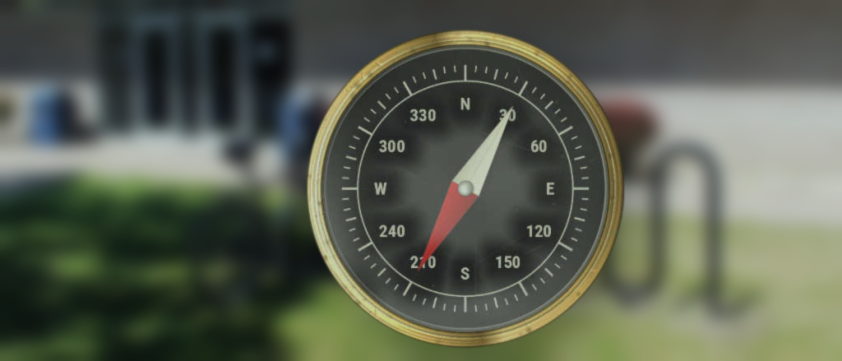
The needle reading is 210 °
